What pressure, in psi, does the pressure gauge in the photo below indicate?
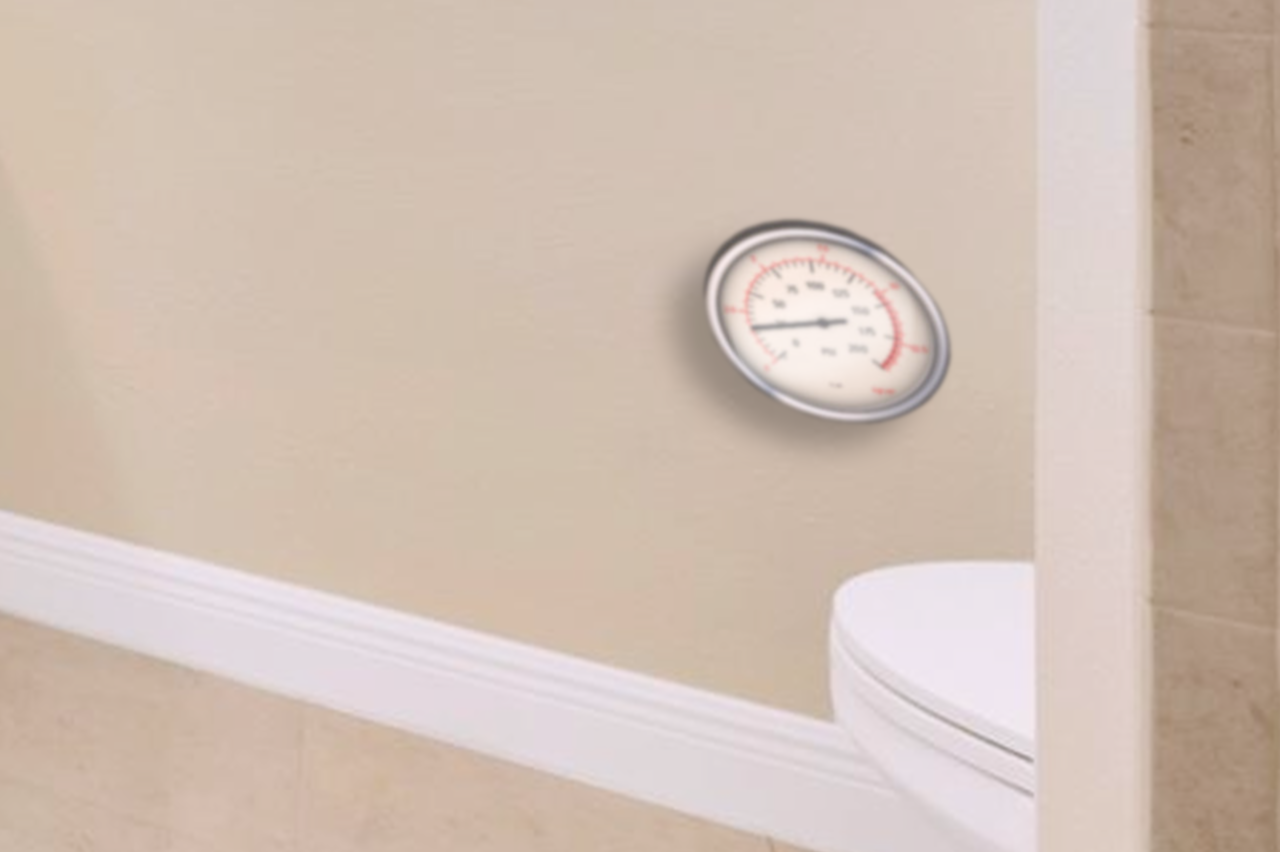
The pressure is 25 psi
